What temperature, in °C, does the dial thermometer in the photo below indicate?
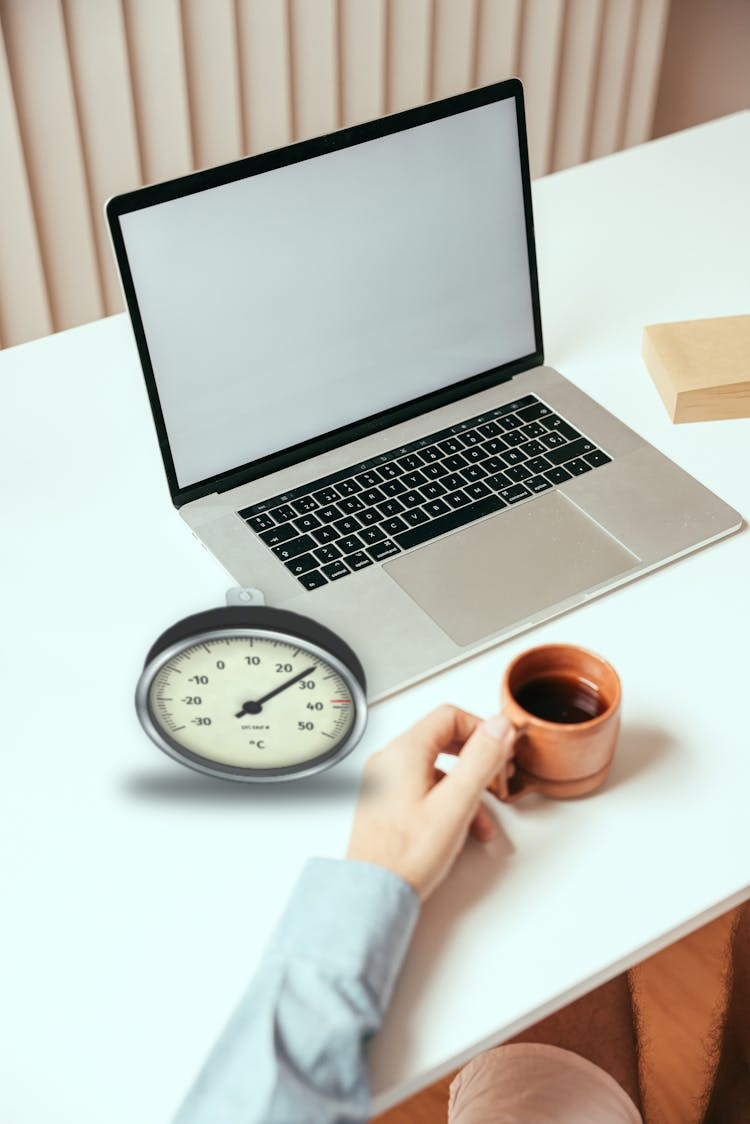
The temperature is 25 °C
